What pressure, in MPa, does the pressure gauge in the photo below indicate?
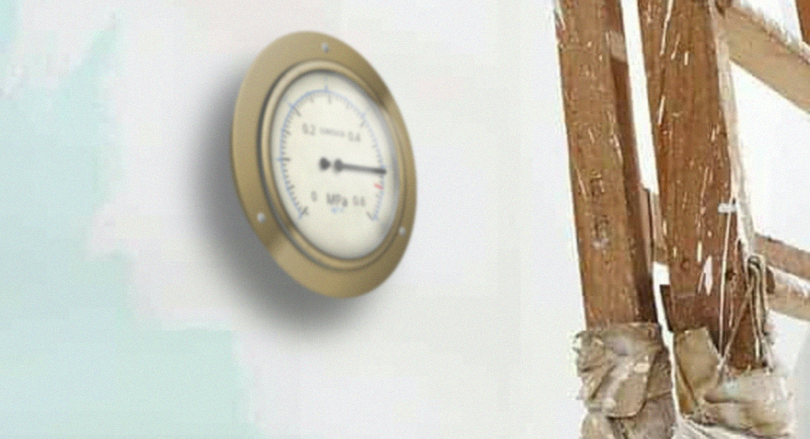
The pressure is 0.5 MPa
